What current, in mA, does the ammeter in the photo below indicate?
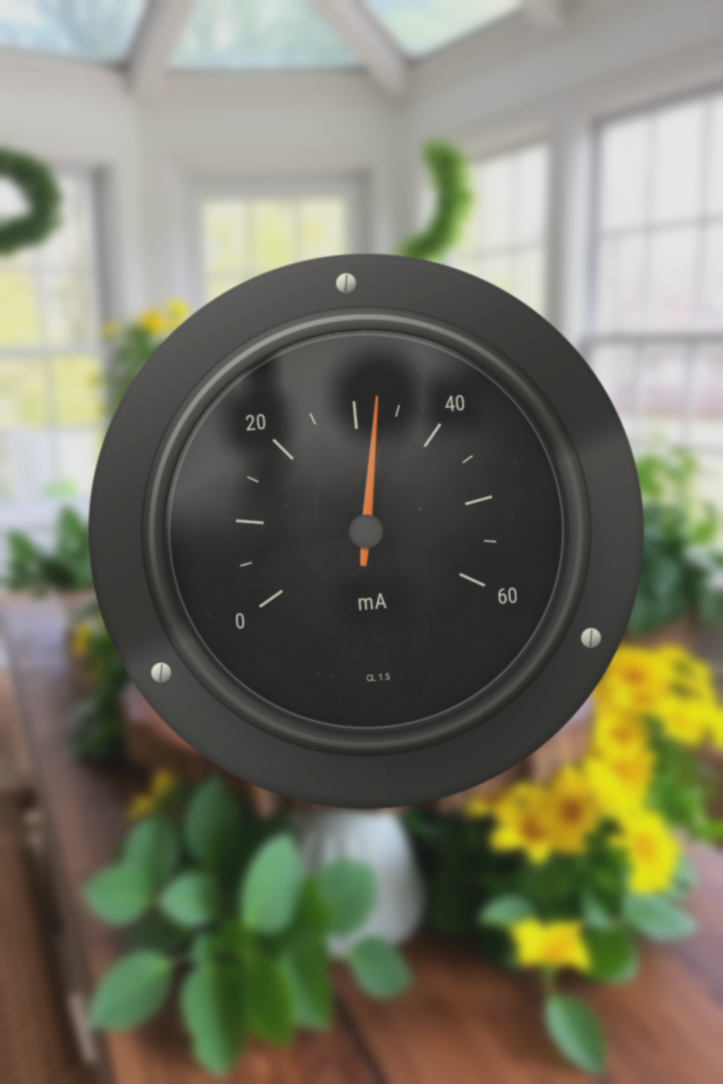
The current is 32.5 mA
